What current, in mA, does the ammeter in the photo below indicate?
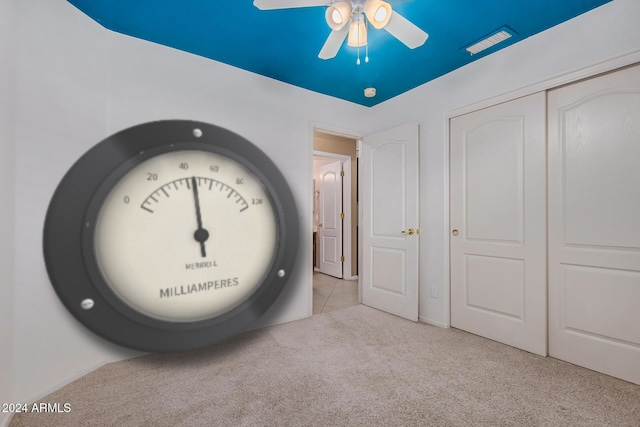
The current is 45 mA
